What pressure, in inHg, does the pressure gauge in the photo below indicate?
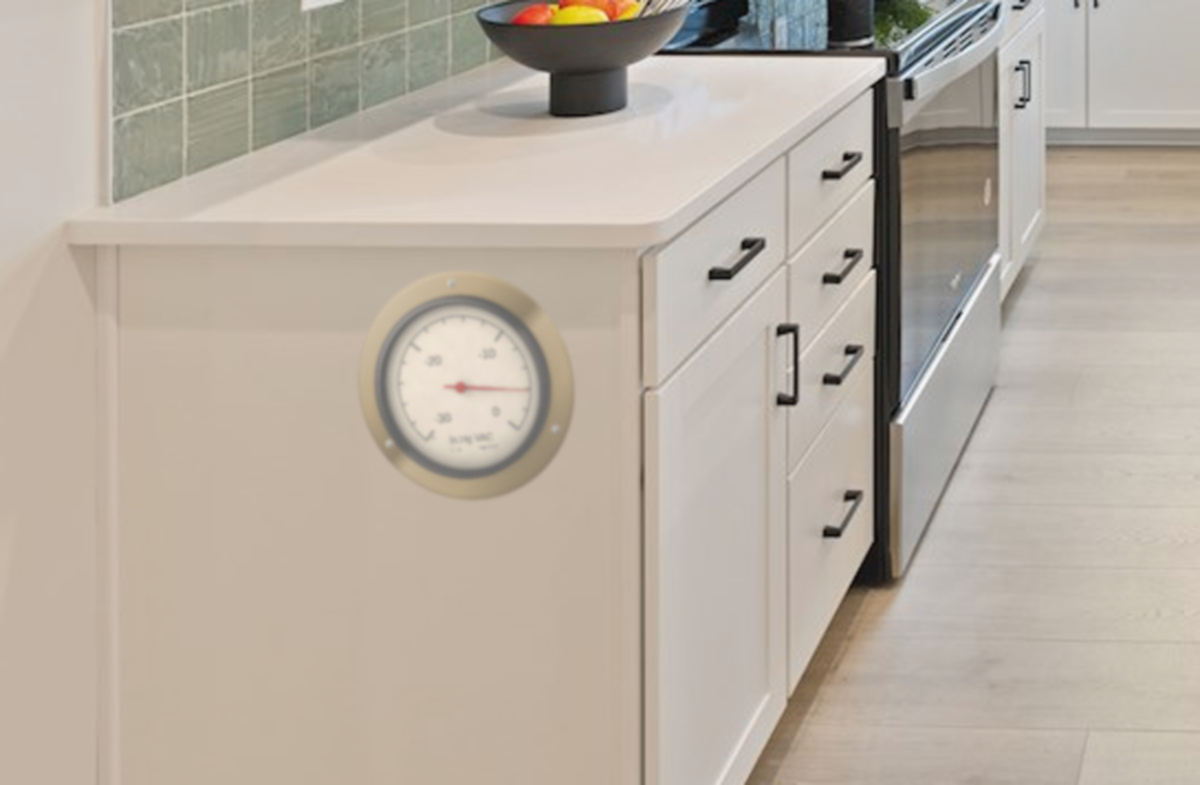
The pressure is -4 inHg
